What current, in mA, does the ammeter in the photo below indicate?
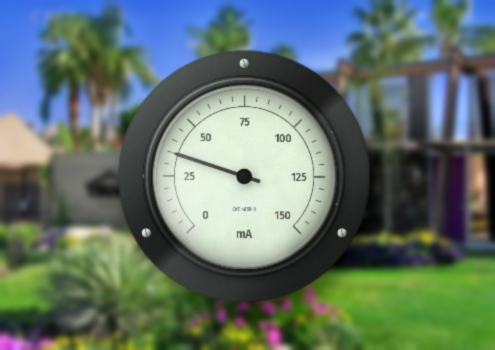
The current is 35 mA
